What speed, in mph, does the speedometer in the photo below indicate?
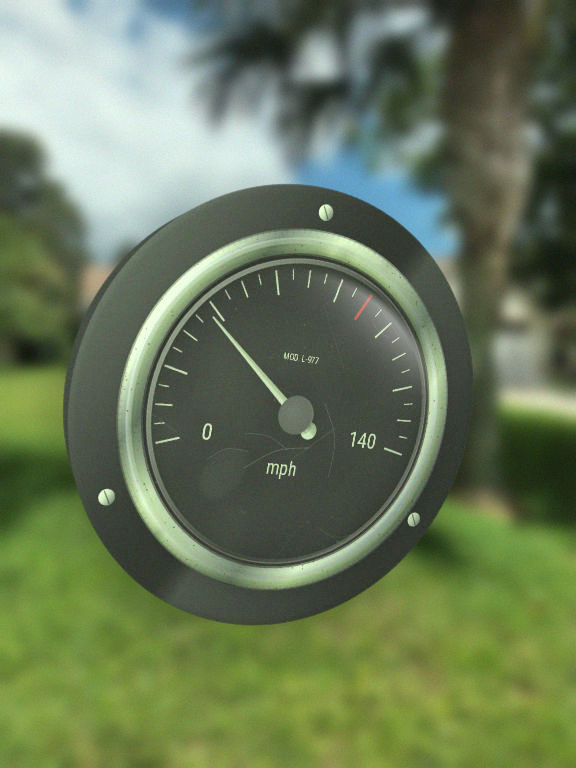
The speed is 37.5 mph
